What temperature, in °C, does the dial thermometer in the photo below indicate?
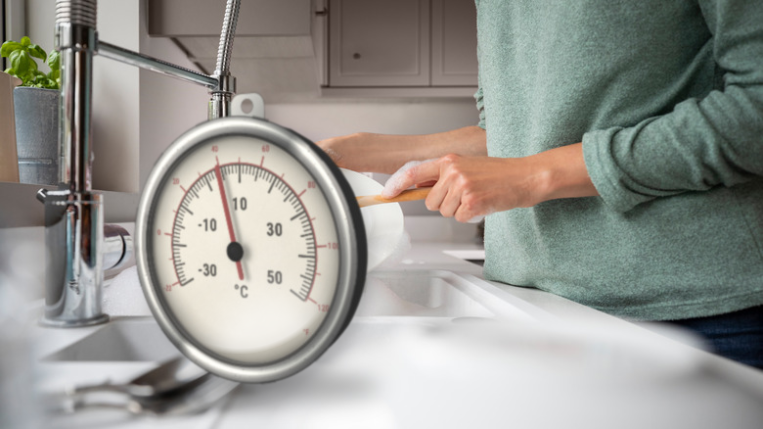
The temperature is 5 °C
